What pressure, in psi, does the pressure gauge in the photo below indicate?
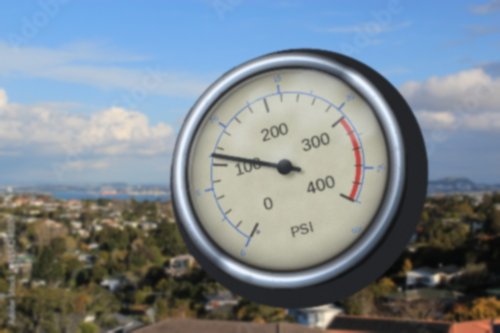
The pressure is 110 psi
